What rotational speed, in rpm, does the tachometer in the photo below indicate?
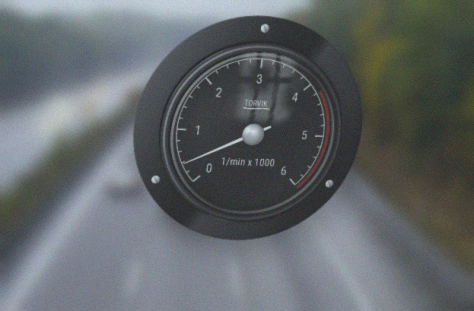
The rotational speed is 400 rpm
